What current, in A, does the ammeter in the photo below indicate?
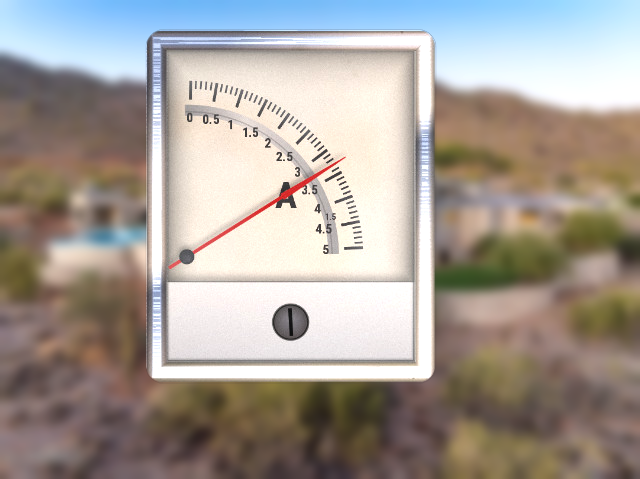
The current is 3.3 A
